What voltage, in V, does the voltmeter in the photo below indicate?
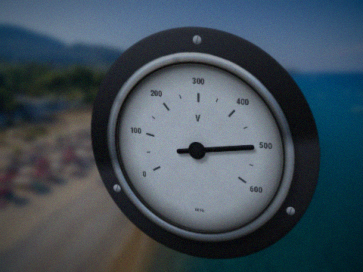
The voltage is 500 V
